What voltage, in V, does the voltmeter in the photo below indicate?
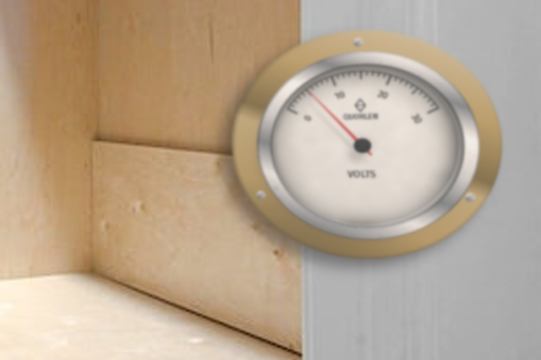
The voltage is 5 V
